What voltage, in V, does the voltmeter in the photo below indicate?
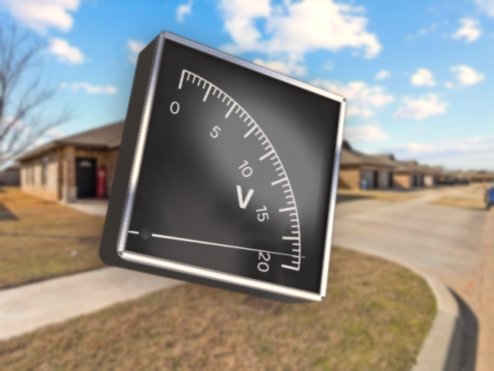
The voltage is 19 V
